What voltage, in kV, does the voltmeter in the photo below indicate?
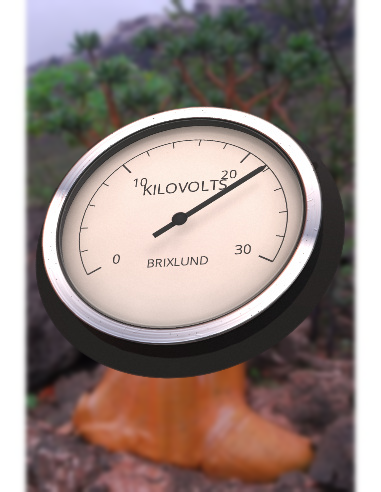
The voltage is 22 kV
